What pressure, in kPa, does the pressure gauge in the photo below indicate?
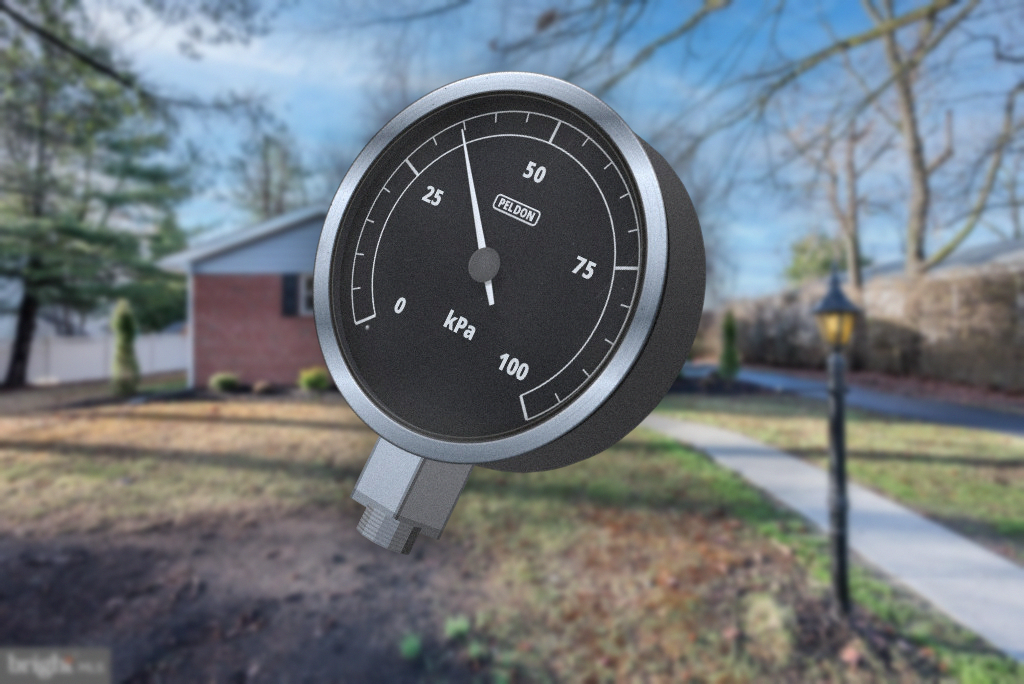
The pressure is 35 kPa
